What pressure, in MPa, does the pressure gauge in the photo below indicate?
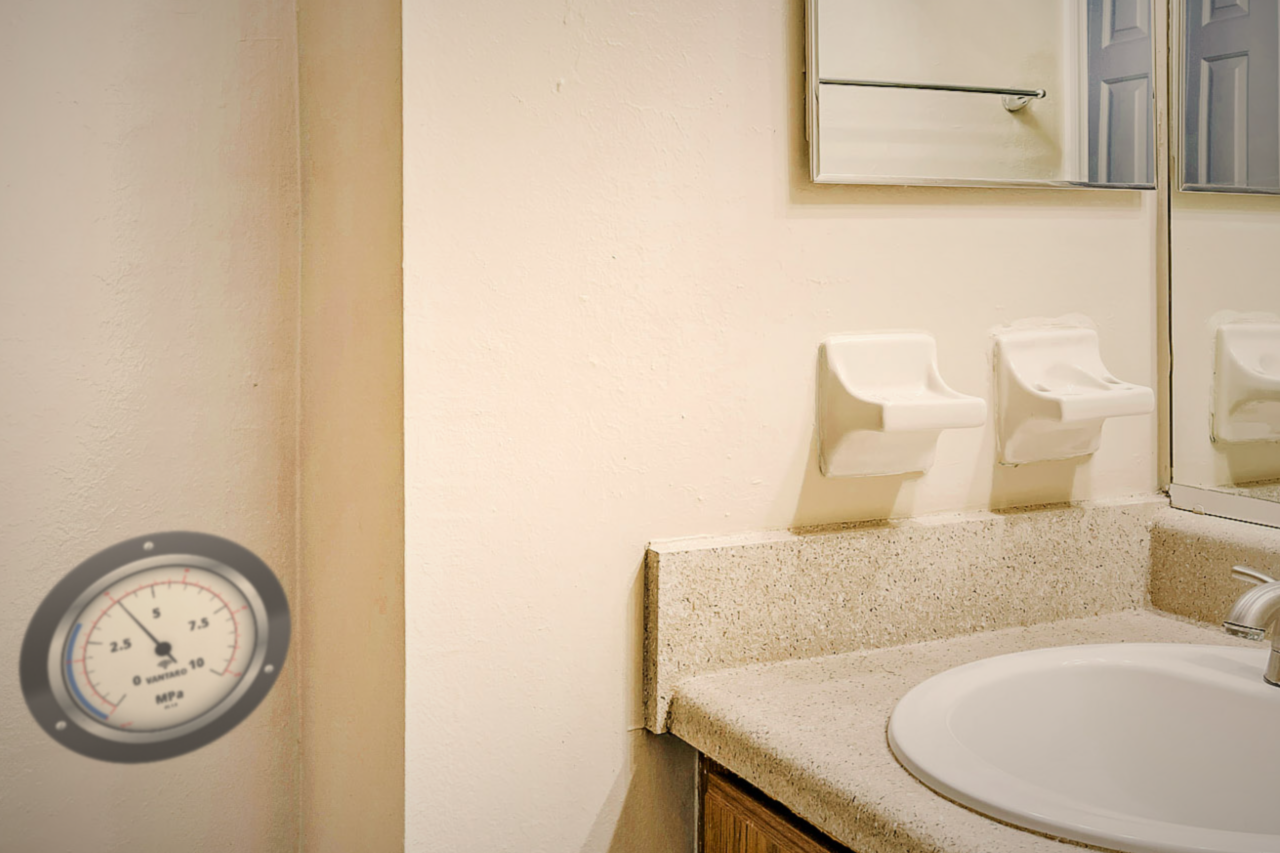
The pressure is 4 MPa
